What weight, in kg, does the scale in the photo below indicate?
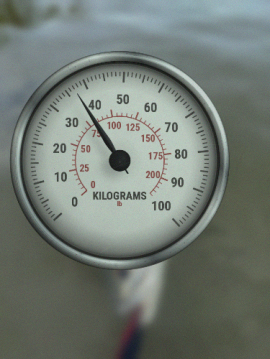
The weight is 37 kg
